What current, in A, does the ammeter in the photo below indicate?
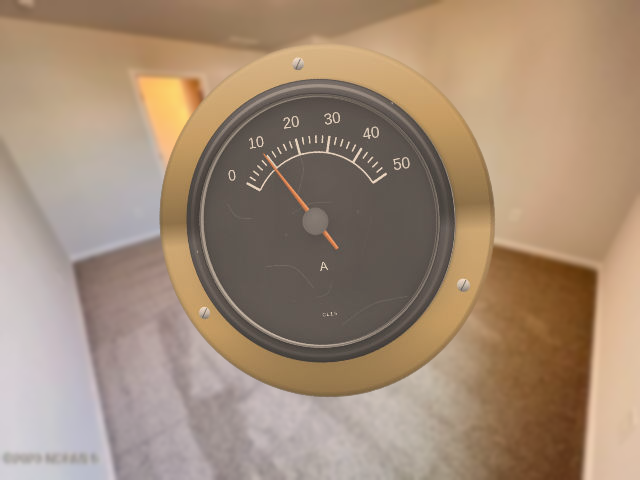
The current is 10 A
